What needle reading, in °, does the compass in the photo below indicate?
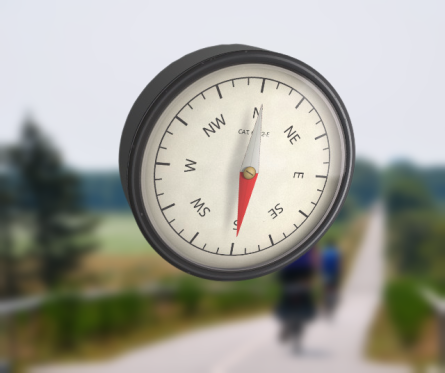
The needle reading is 180 °
